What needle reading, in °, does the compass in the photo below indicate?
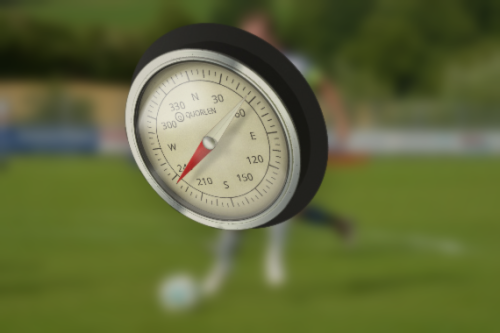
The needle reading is 235 °
